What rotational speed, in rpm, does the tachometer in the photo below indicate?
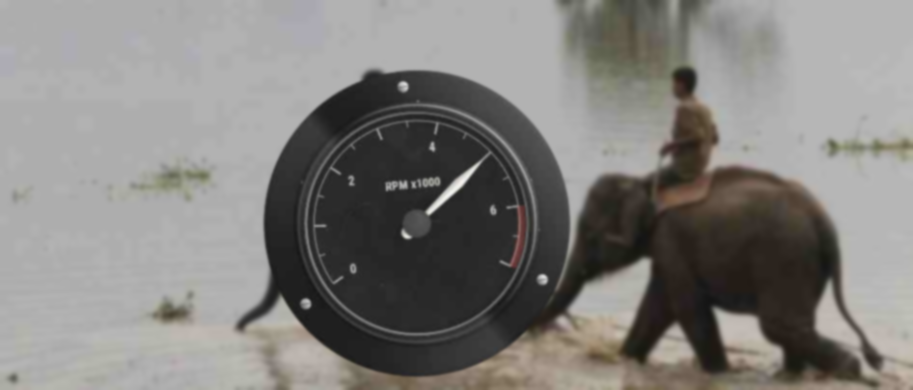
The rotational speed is 5000 rpm
